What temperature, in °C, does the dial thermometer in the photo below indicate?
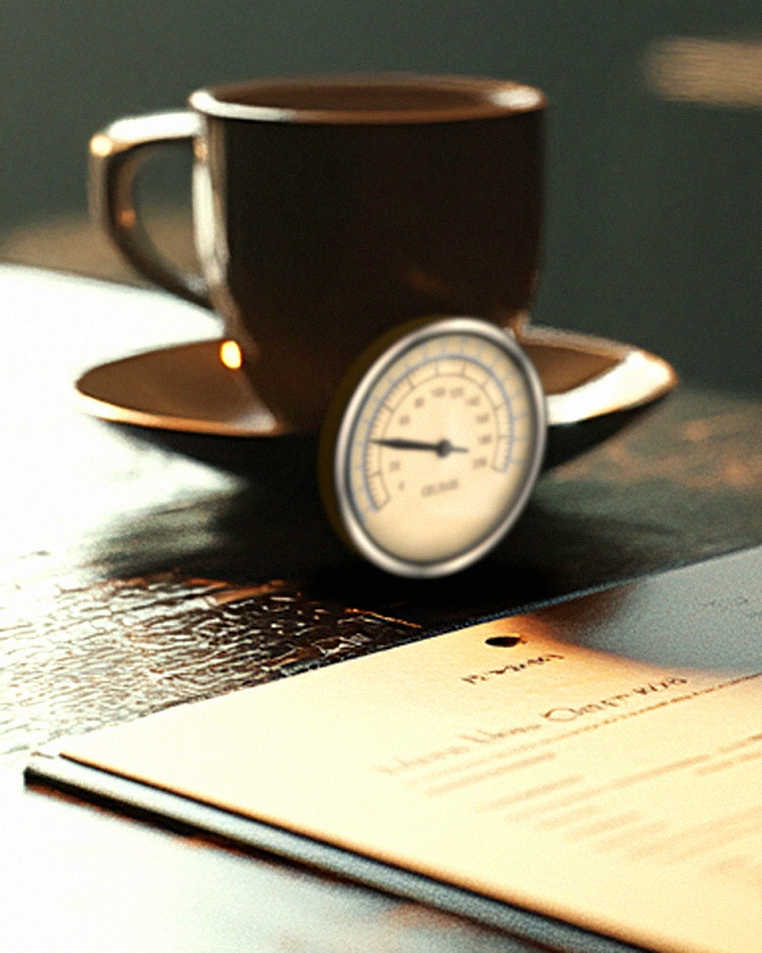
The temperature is 40 °C
